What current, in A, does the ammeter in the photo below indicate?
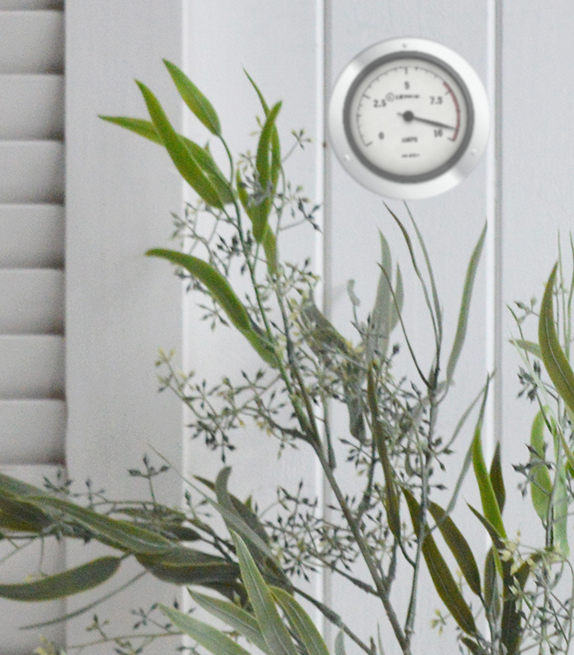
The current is 9.5 A
